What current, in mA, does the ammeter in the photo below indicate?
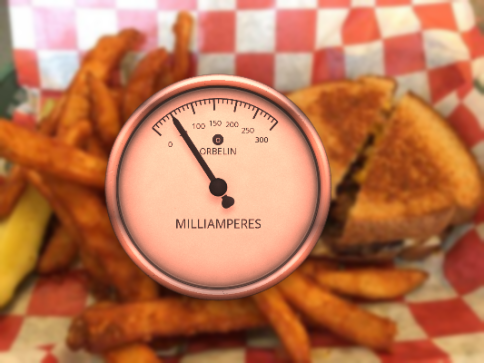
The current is 50 mA
